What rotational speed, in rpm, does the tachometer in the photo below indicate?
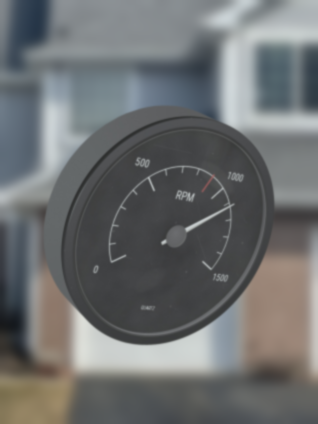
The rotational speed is 1100 rpm
